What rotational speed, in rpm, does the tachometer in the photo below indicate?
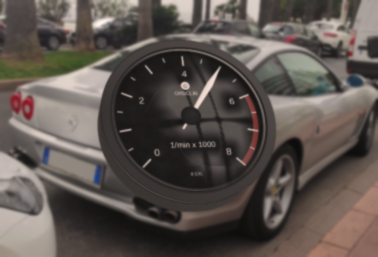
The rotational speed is 5000 rpm
